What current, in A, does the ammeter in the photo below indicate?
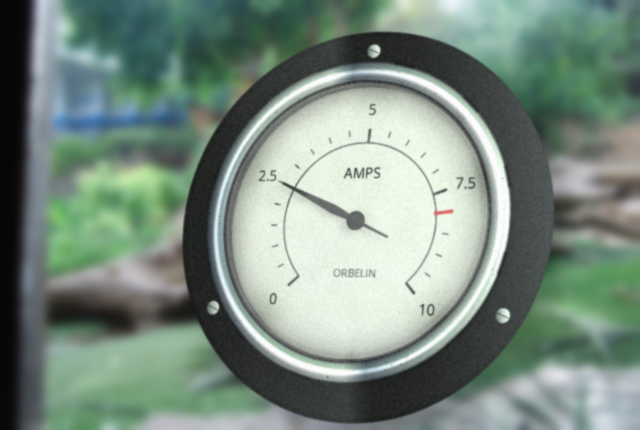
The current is 2.5 A
